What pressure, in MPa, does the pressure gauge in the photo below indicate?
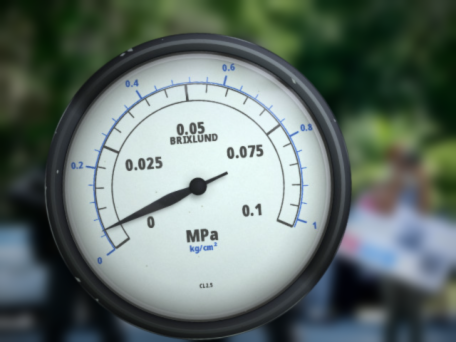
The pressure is 0.005 MPa
